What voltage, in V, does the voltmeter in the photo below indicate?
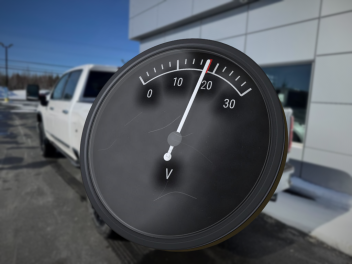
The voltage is 18 V
